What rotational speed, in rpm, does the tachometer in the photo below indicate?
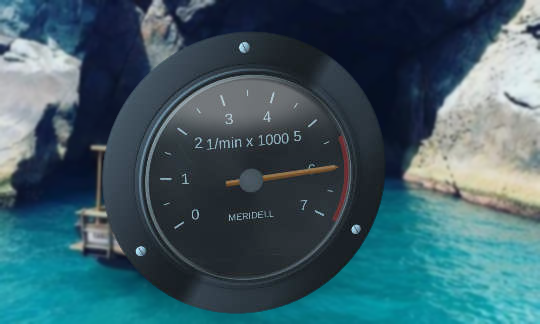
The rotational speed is 6000 rpm
